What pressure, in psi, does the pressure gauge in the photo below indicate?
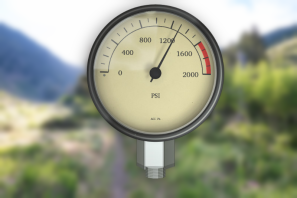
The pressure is 1300 psi
